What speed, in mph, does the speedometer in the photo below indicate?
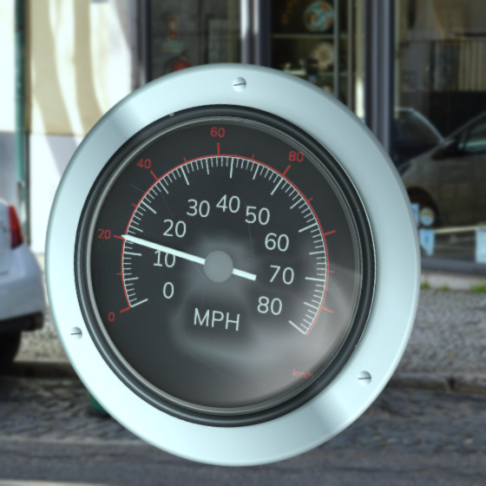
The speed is 13 mph
